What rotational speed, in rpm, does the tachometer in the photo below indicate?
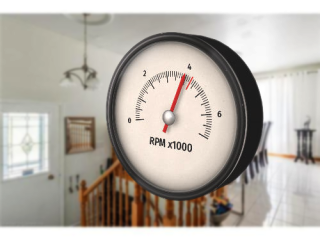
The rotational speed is 4000 rpm
